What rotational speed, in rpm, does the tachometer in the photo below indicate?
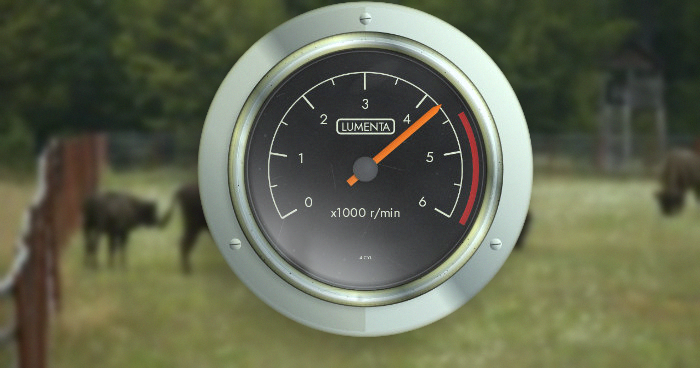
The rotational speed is 4250 rpm
